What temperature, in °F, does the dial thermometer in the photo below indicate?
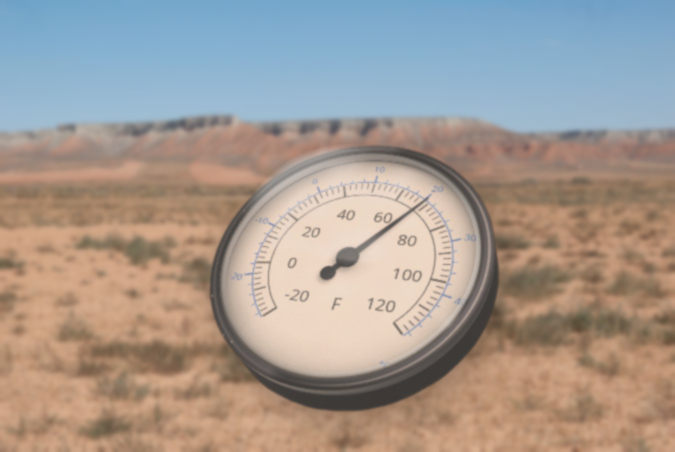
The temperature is 70 °F
